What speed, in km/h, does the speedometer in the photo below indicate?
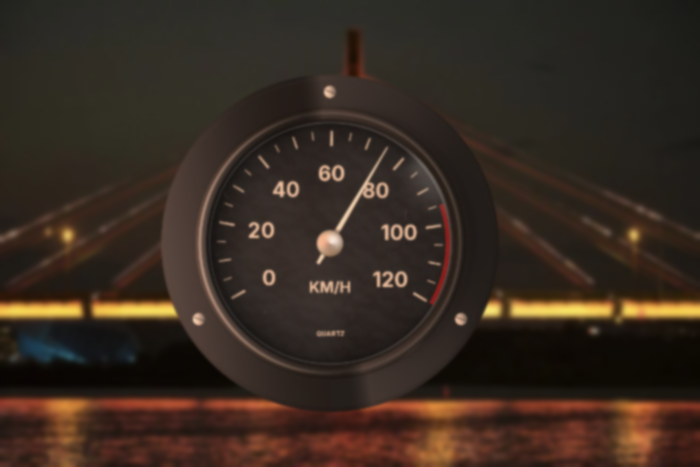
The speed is 75 km/h
